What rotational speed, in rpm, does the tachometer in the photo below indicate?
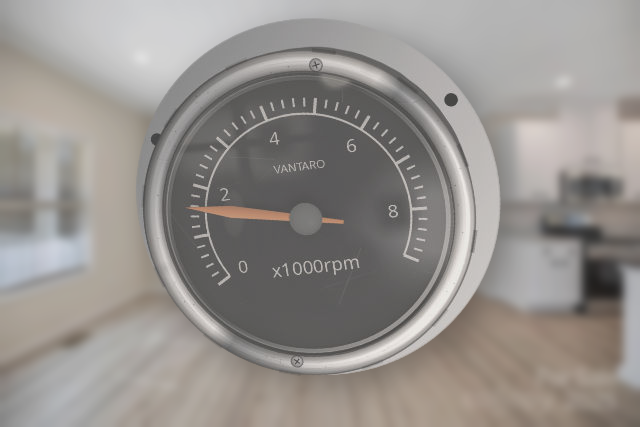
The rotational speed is 1600 rpm
